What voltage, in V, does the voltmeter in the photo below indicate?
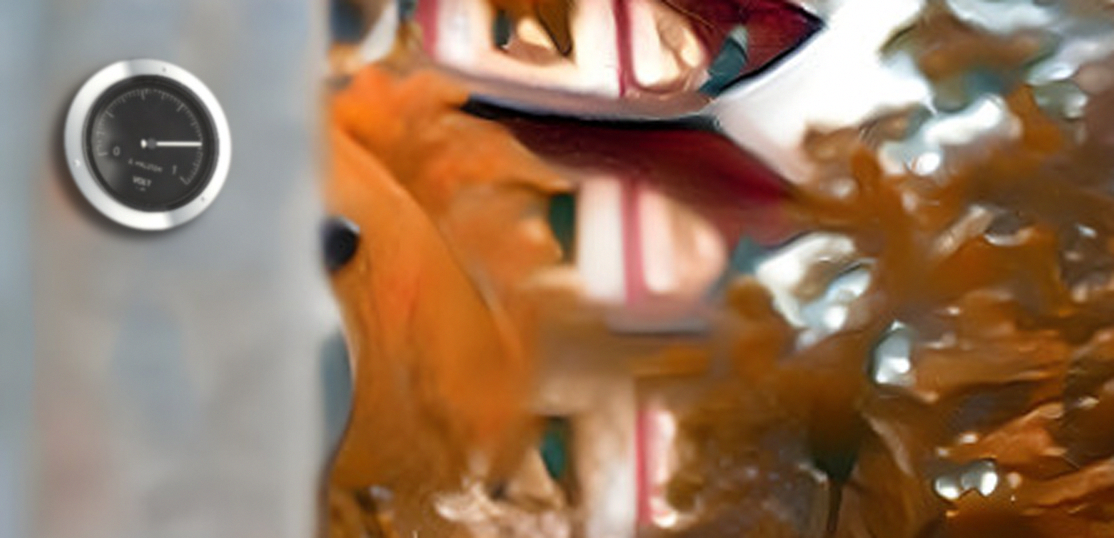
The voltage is 0.8 V
